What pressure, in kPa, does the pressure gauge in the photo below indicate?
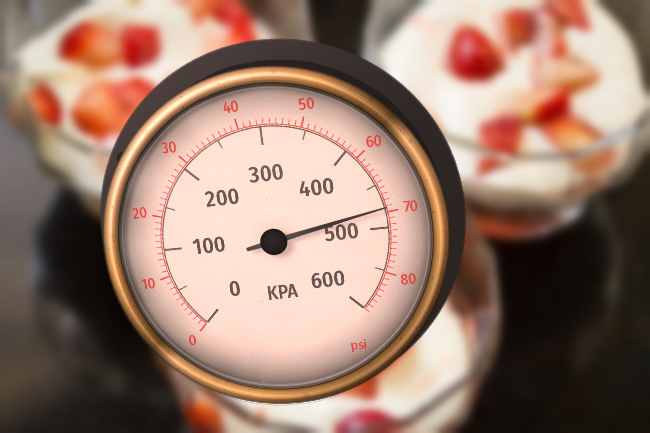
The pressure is 475 kPa
